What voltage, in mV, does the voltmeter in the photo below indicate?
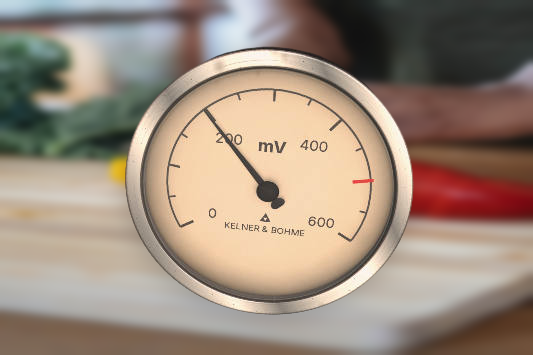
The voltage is 200 mV
